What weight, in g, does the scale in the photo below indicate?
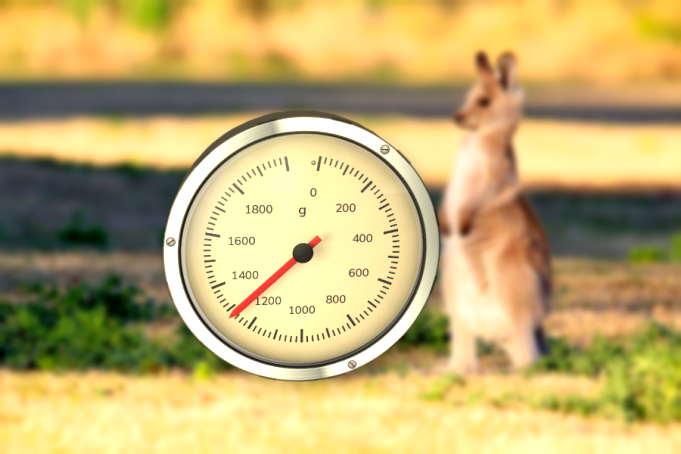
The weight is 1280 g
